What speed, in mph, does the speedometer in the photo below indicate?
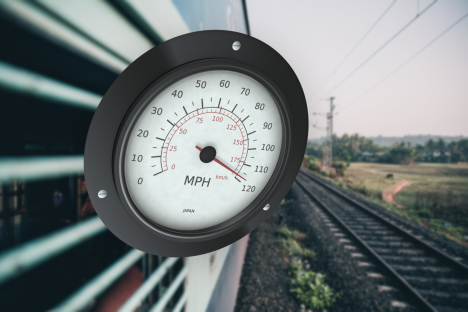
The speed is 117.5 mph
